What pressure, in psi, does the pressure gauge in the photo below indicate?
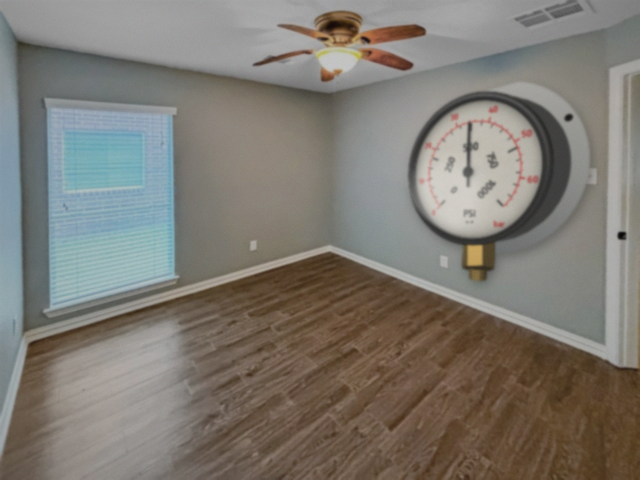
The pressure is 500 psi
